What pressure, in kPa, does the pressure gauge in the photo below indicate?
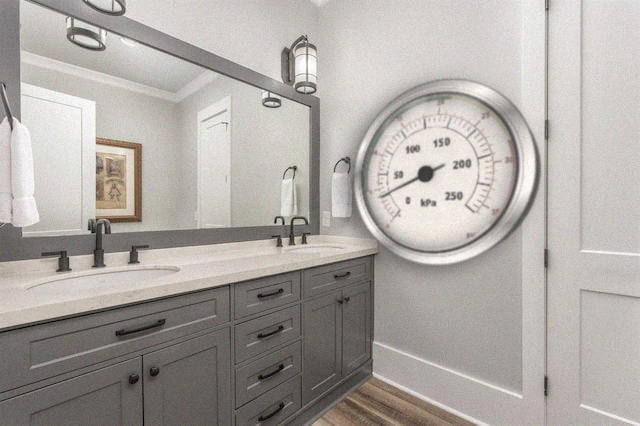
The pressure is 25 kPa
